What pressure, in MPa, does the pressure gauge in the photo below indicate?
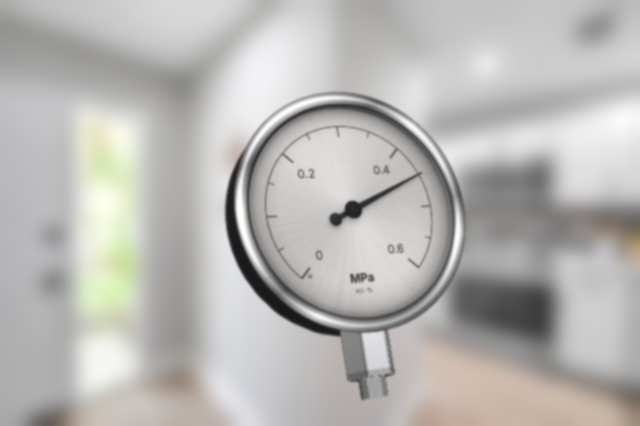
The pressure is 0.45 MPa
